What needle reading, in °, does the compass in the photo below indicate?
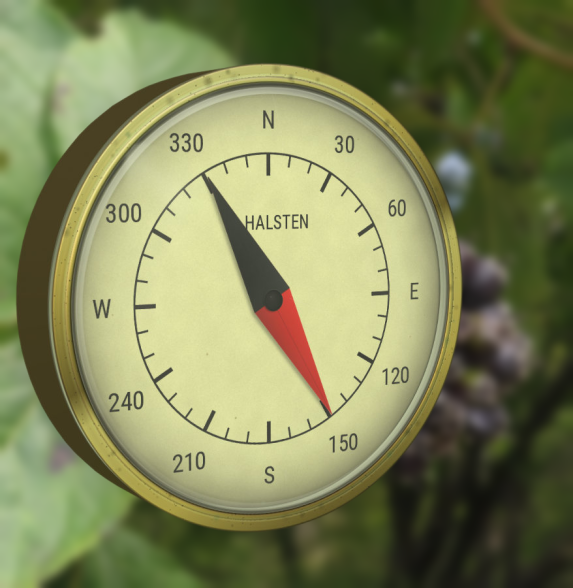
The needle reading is 150 °
